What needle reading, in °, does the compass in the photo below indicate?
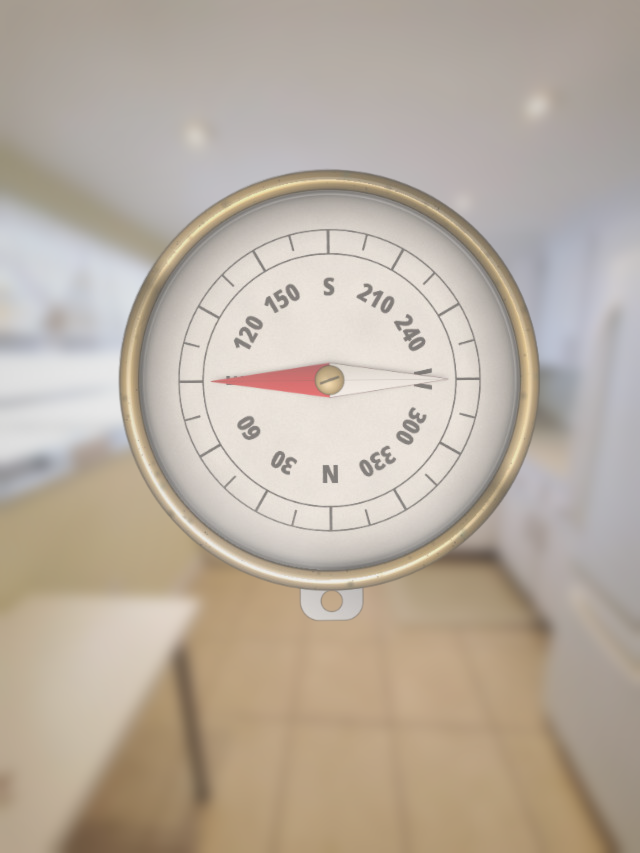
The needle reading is 90 °
